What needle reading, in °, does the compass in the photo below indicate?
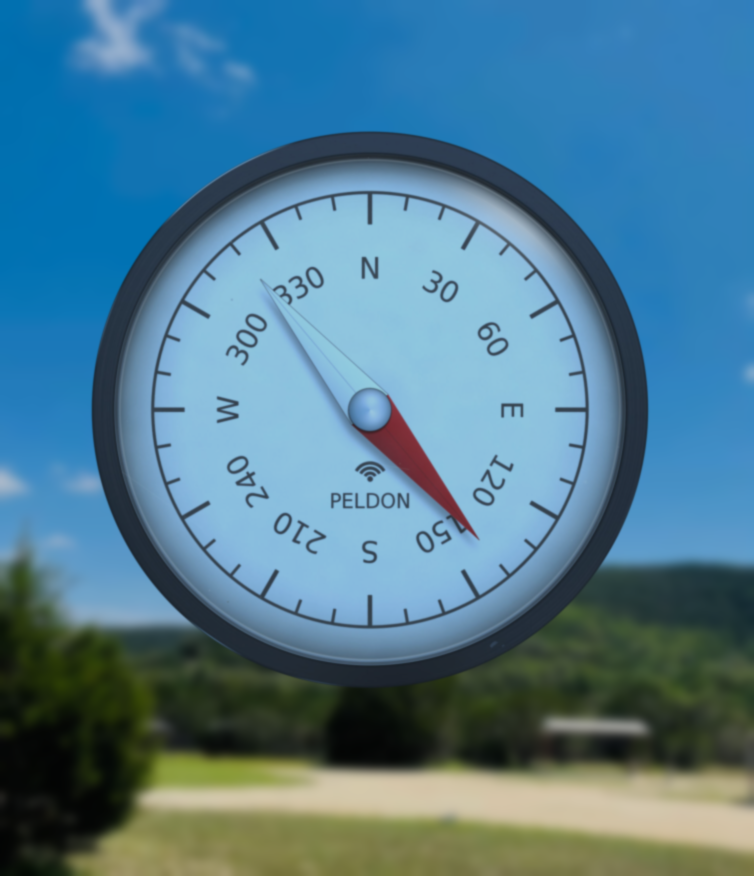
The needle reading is 140 °
